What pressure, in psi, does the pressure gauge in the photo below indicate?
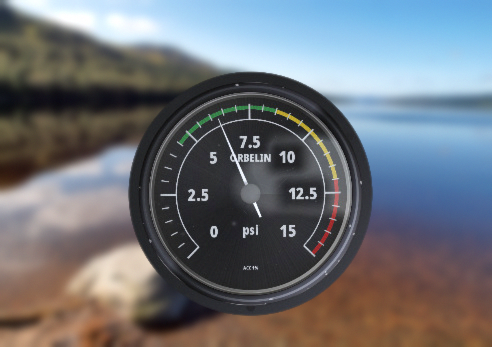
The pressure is 6.25 psi
